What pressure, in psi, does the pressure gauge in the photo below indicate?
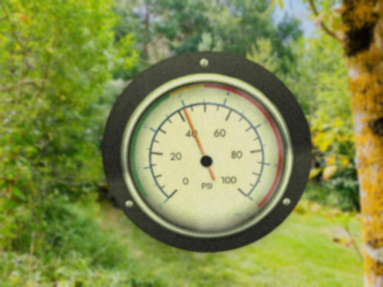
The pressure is 42.5 psi
